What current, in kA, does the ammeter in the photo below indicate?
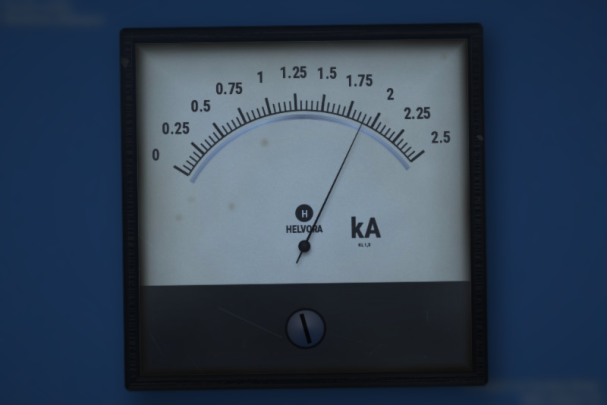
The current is 1.9 kA
